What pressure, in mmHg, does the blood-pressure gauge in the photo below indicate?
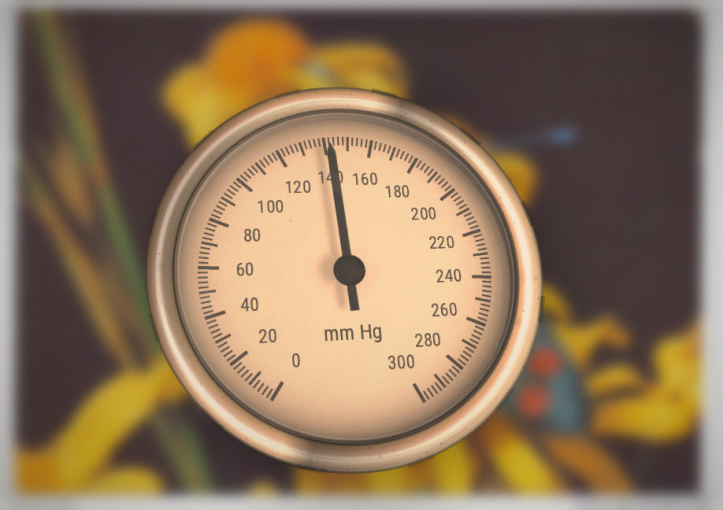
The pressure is 142 mmHg
